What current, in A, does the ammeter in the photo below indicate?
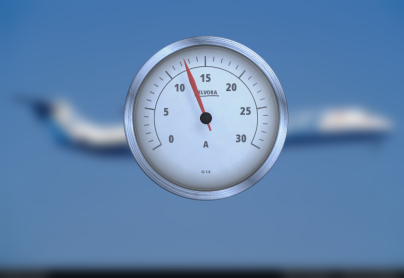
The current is 12.5 A
